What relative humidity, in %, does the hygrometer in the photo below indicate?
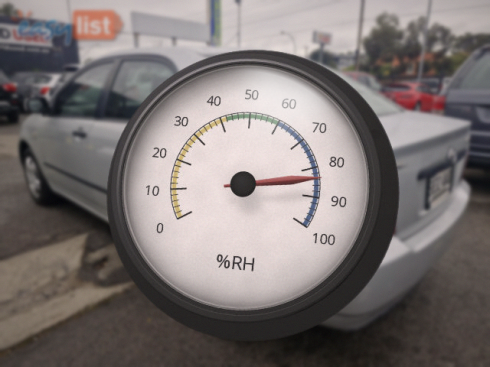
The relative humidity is 84 %
